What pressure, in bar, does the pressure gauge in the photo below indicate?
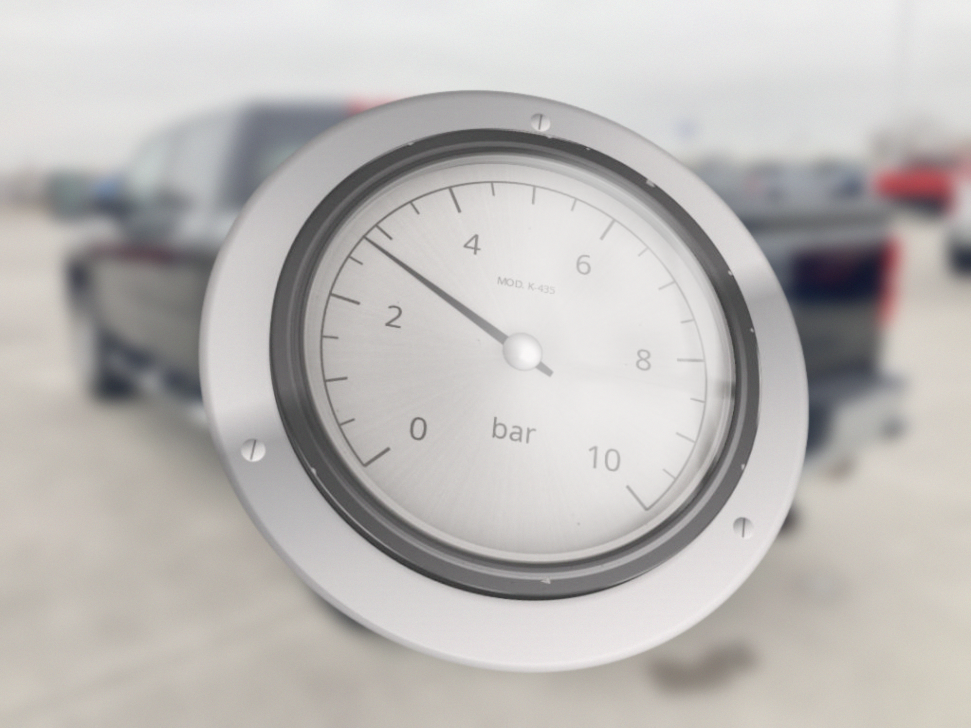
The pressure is 2.75 bar
